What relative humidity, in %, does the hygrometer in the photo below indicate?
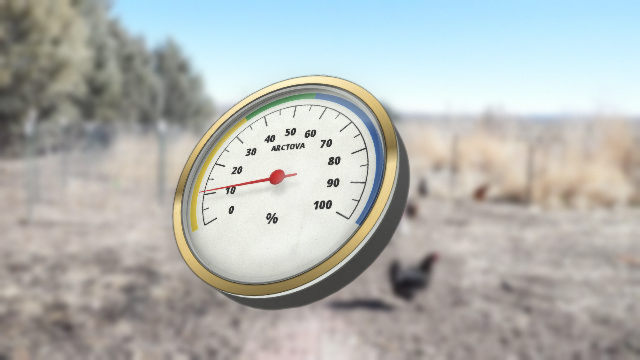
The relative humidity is 10 %
